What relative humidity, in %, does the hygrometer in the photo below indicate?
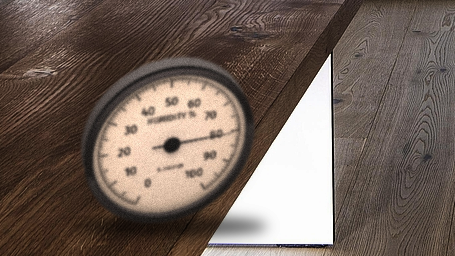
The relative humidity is 80 %
